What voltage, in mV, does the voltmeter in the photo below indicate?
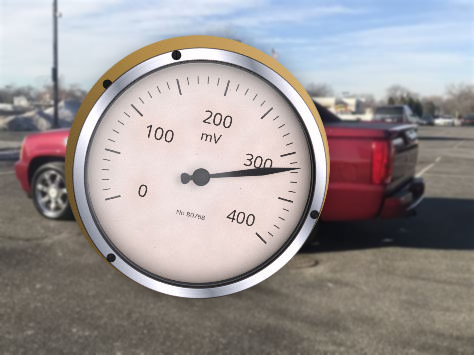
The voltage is 315 mV
